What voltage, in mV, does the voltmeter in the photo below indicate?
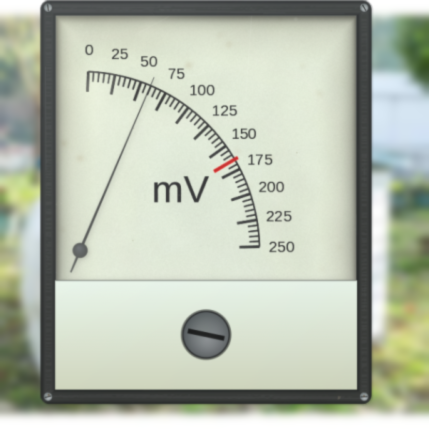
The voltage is 60 mV
